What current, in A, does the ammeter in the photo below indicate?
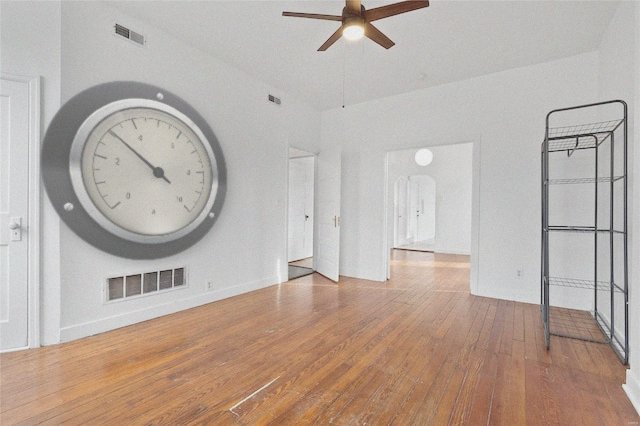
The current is 3 A
